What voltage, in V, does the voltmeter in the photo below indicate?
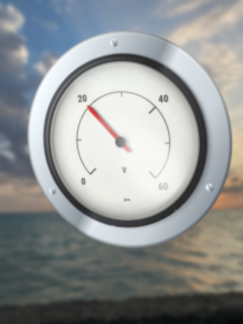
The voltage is 20 V
